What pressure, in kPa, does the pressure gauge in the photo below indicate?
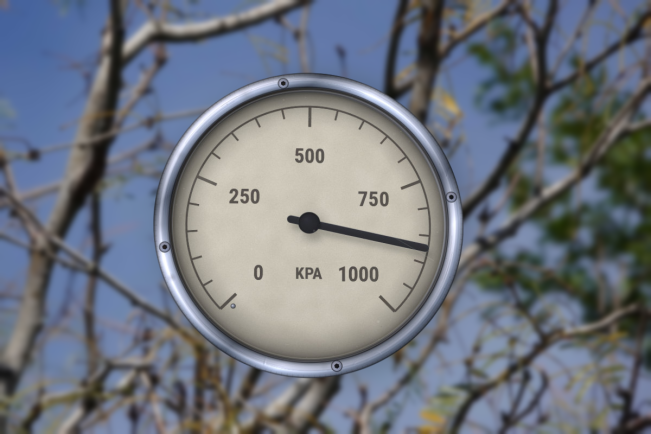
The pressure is 875 kPa
